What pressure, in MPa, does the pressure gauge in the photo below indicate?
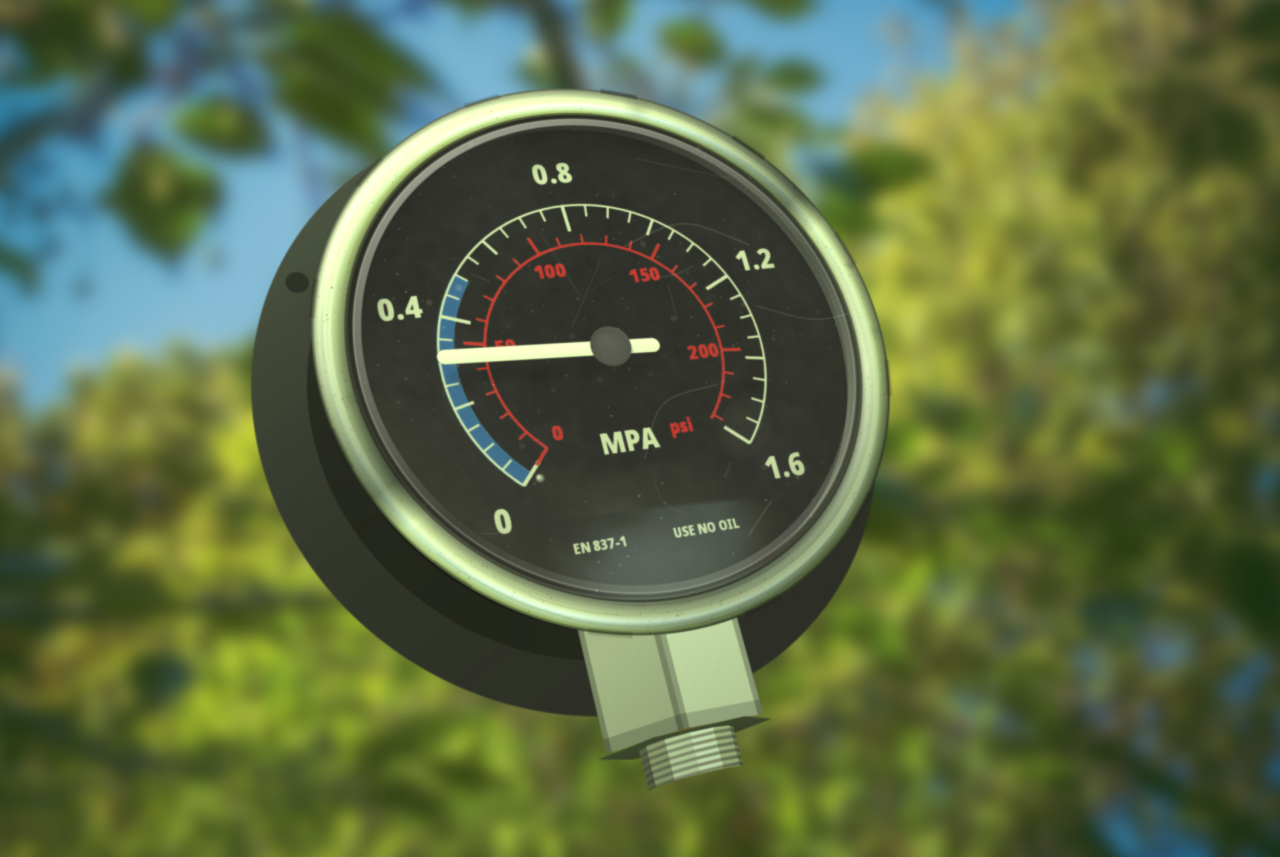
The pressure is 0.3 MPa
